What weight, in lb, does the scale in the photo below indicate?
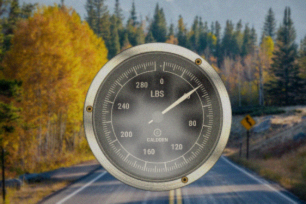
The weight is 40 lb
